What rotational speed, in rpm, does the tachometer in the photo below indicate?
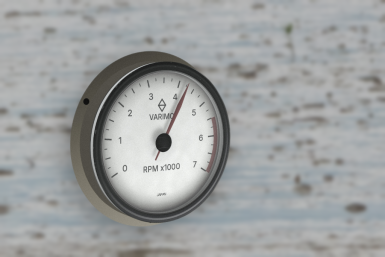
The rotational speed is 4250 rpm
